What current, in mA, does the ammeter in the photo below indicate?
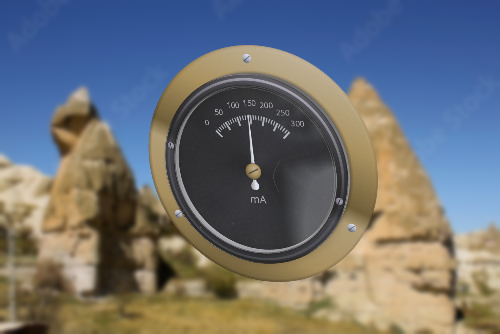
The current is 150 mA
